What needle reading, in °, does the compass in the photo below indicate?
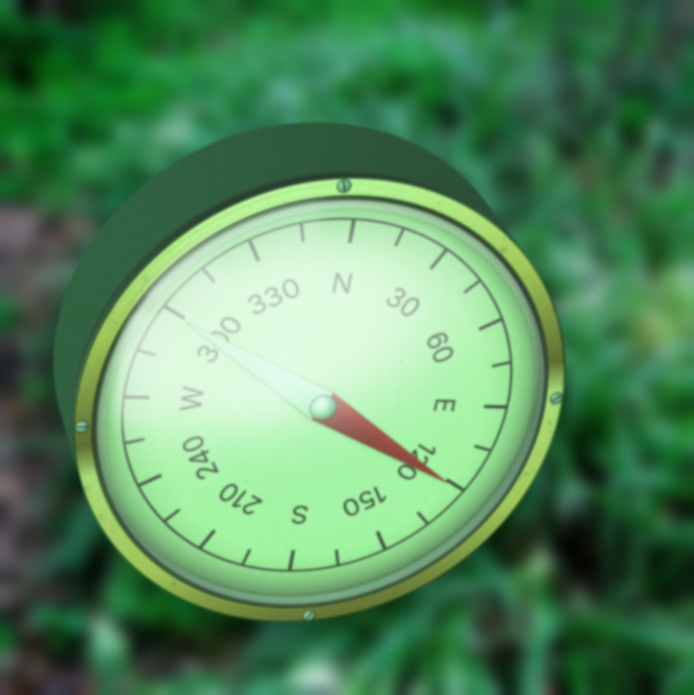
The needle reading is 120 °
